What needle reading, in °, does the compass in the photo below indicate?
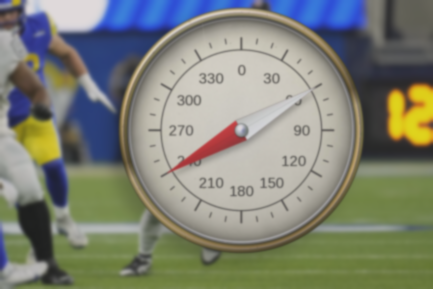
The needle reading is 240 °
